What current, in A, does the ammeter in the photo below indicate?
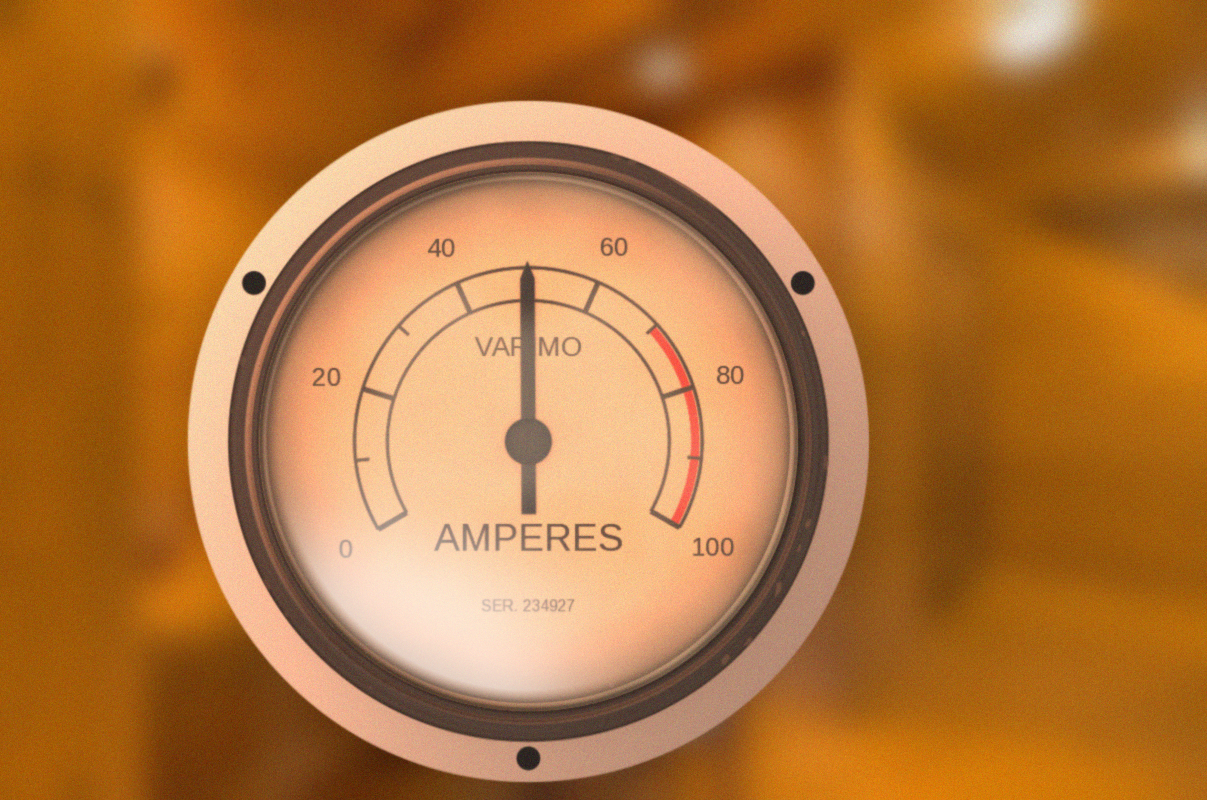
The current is 50 A
